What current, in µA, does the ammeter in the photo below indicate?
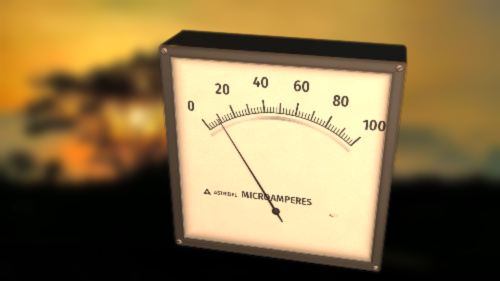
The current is 10 µA
